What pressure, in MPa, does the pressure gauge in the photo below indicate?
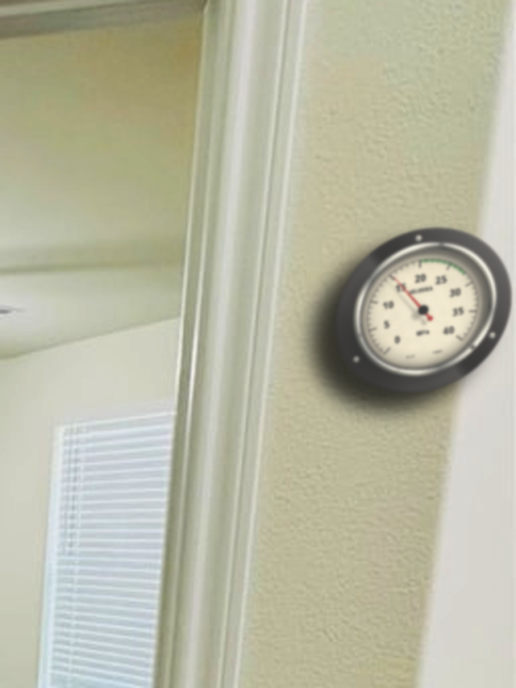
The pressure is 15 MPa
